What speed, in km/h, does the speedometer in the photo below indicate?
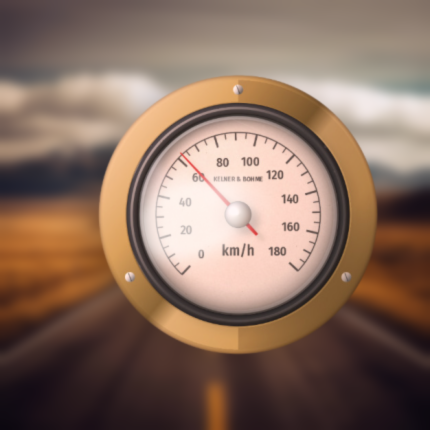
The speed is 62.5 km/h
